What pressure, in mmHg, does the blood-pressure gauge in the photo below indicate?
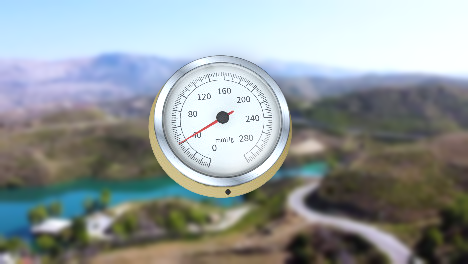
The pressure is 40 mmHg
